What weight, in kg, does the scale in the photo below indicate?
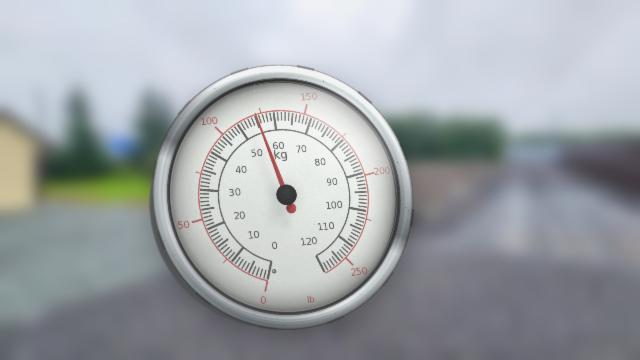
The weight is 55 kg
